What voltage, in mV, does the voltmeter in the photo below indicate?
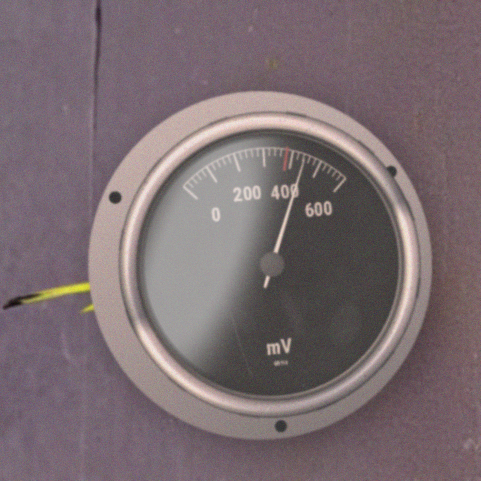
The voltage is 440 mV
